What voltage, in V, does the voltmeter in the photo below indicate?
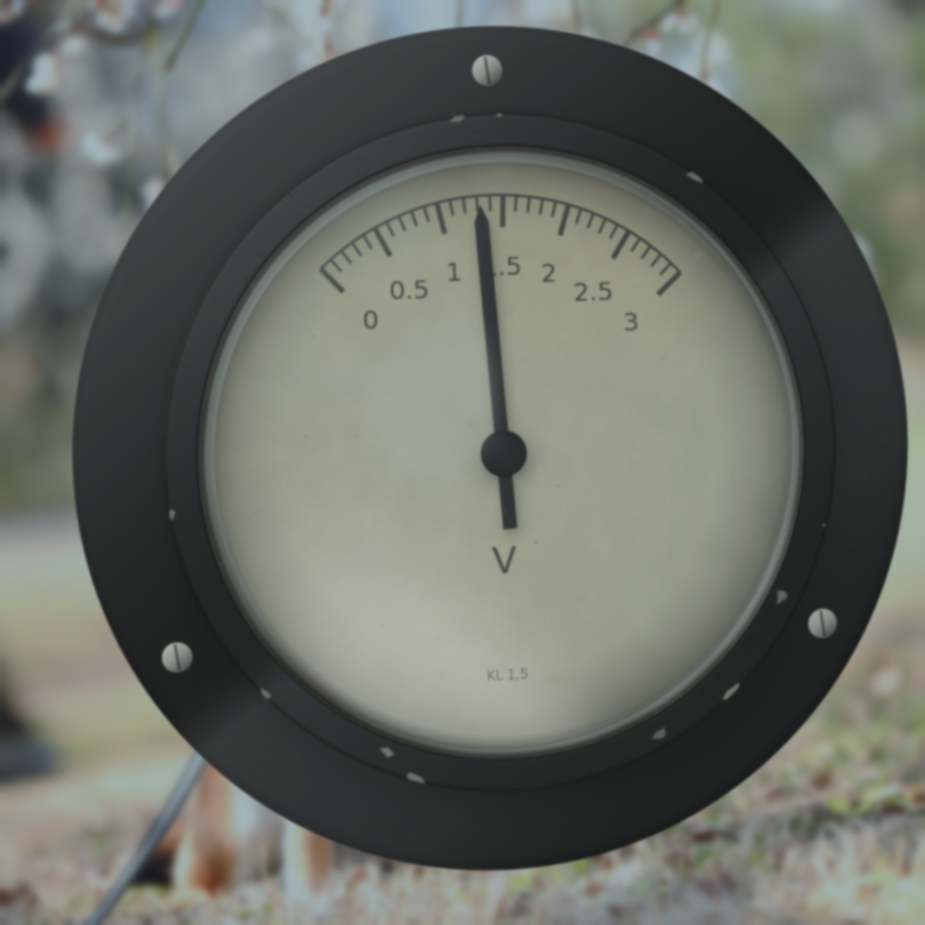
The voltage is 1.3 V
